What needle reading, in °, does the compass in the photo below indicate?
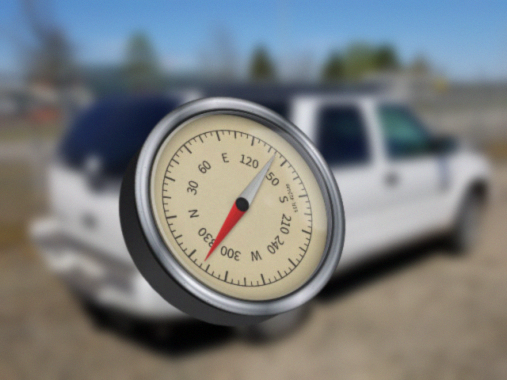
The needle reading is 320 °
